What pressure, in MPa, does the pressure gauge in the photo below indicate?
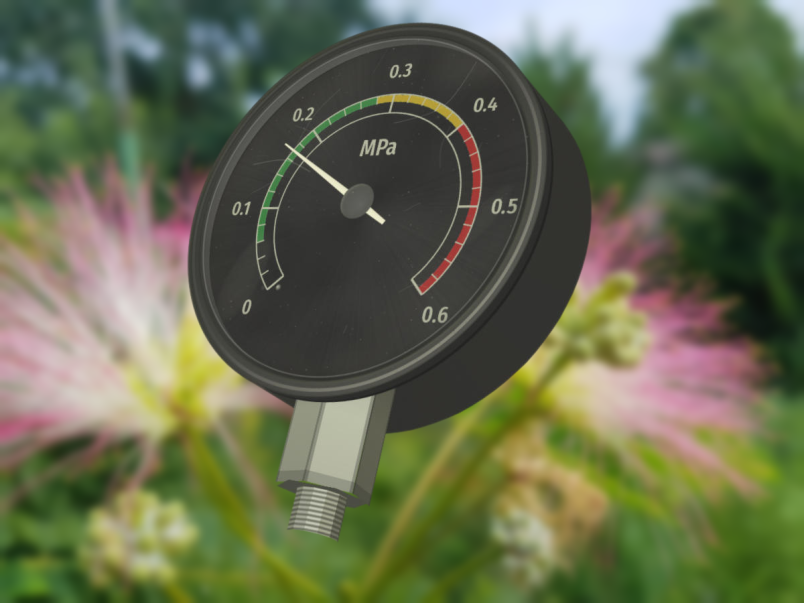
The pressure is 0.17 MPa
